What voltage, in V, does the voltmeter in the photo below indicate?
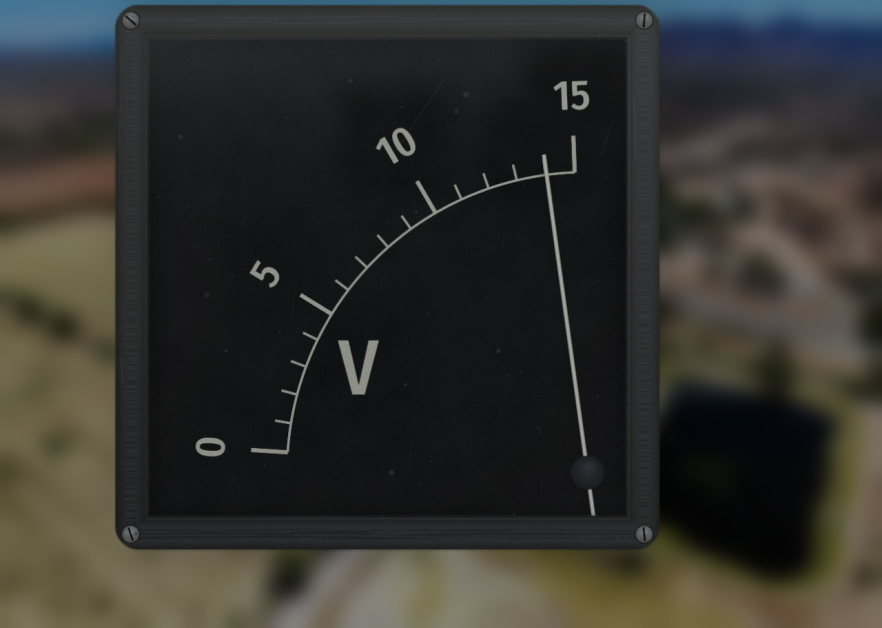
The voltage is 14 V
